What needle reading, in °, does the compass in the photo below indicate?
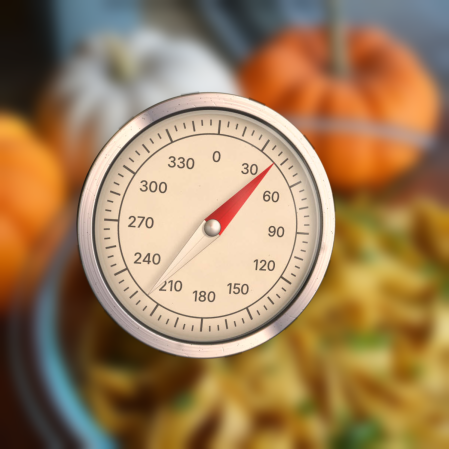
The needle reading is 40 °
